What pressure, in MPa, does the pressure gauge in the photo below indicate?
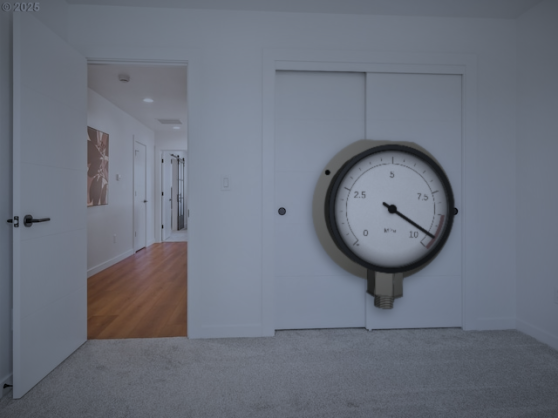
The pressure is 9.5 MPa
